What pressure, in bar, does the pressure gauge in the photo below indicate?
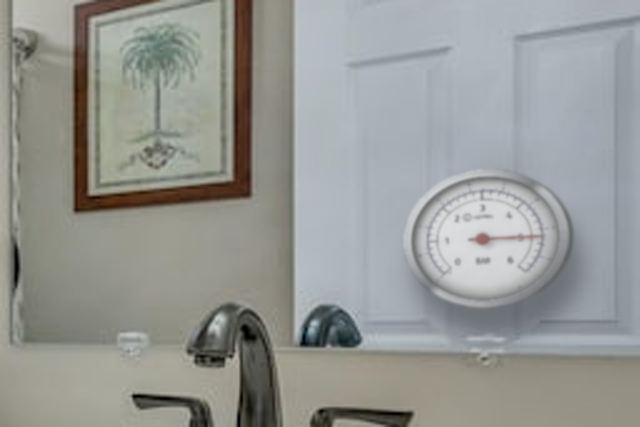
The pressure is 5 bar
